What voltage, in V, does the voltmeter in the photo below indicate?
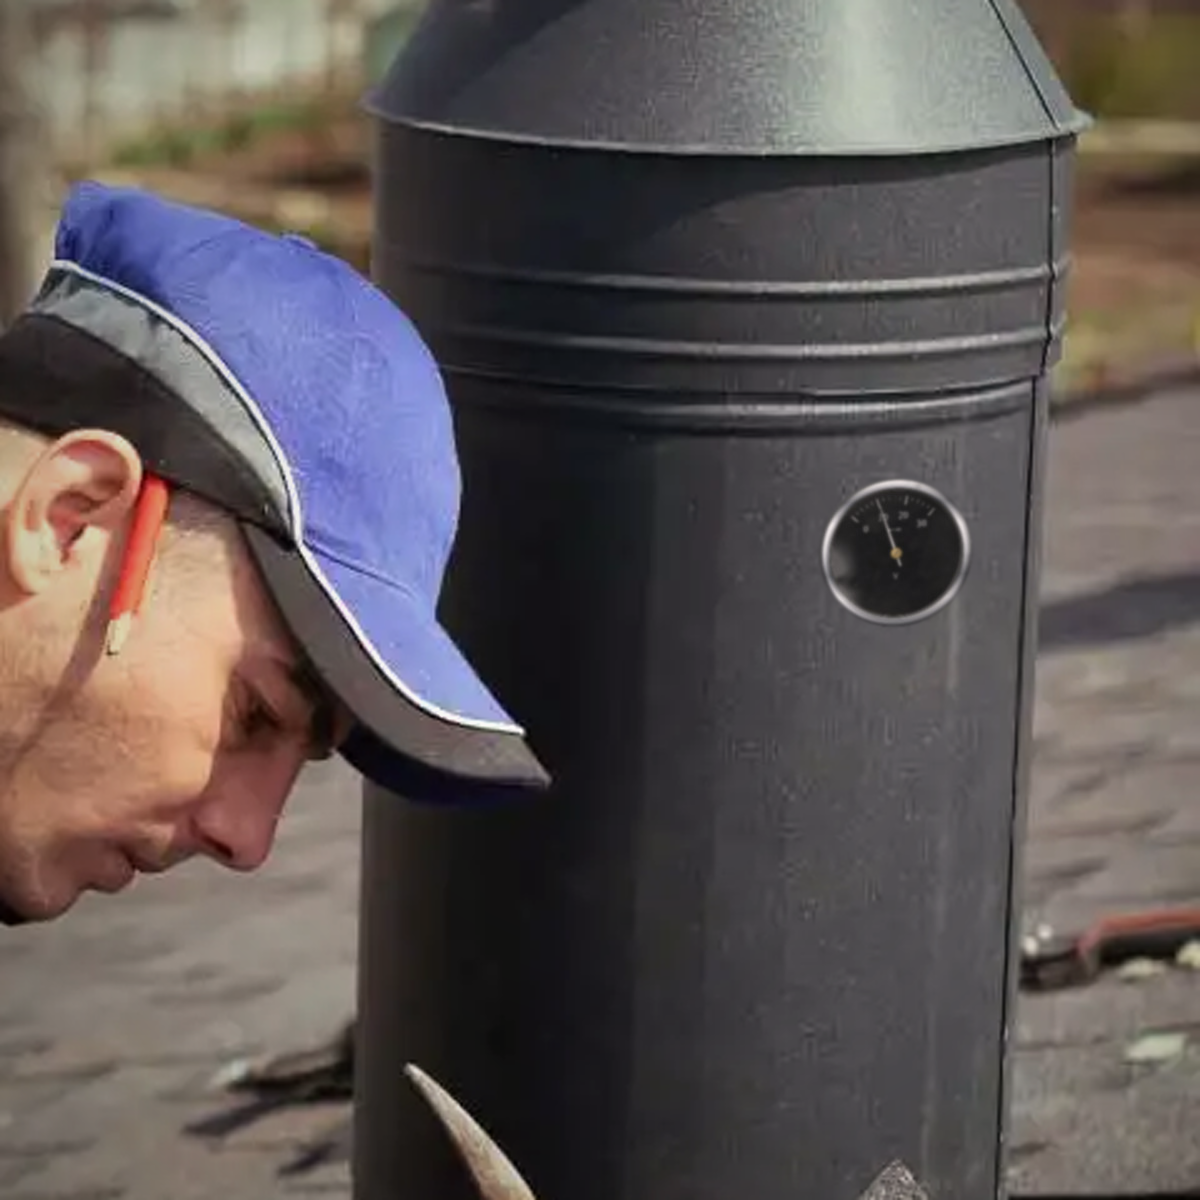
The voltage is 10 V
